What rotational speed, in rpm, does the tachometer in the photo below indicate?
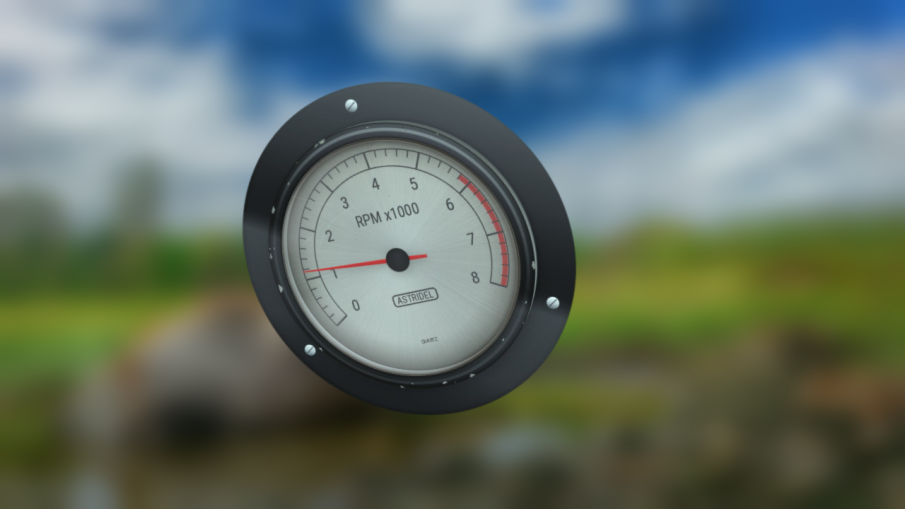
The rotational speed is 1200 rpm
